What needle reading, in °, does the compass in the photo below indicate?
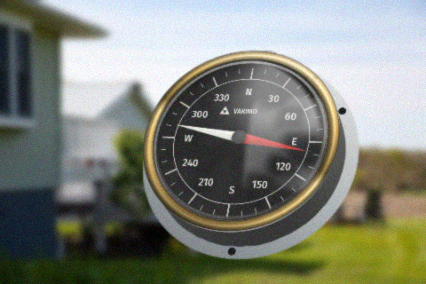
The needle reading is 100 °
